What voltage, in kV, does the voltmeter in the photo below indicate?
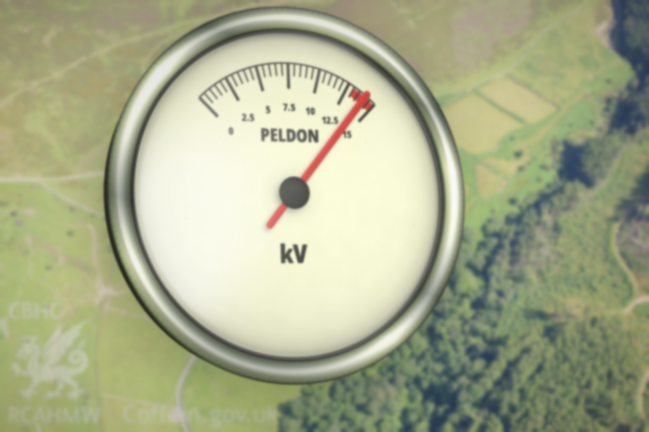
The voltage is 14 kV
